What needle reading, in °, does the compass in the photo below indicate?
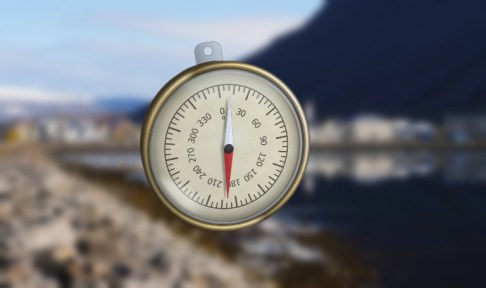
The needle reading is 190 °
